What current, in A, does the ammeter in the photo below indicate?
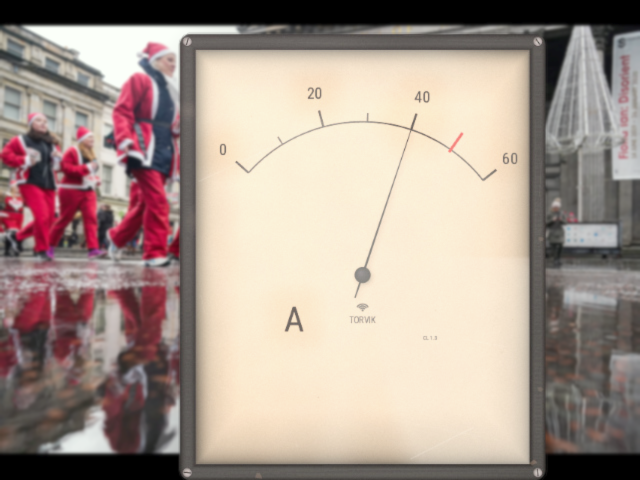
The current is 40 A
